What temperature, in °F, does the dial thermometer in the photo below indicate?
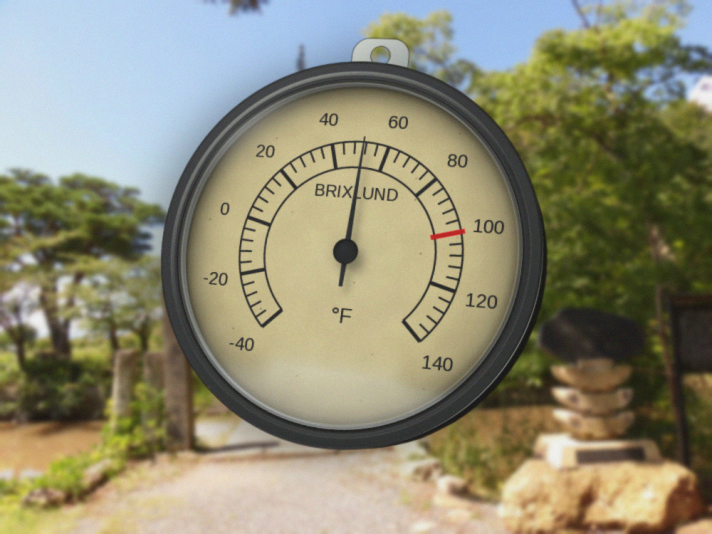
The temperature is 52 °F
